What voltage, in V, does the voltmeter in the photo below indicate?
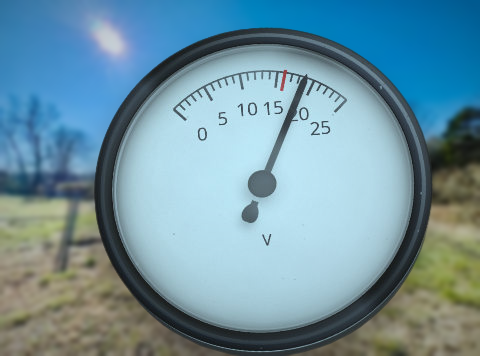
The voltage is 19 V
